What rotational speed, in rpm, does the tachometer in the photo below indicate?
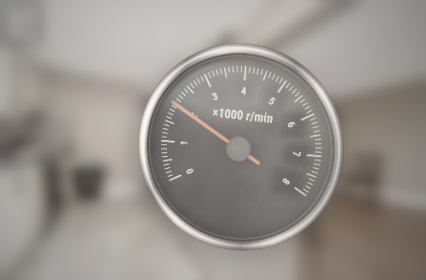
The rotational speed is 2000 rpm
